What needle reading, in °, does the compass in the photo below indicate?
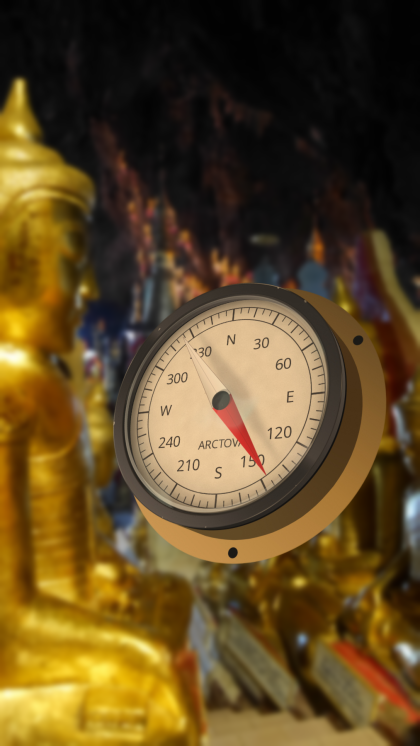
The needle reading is 145 °
